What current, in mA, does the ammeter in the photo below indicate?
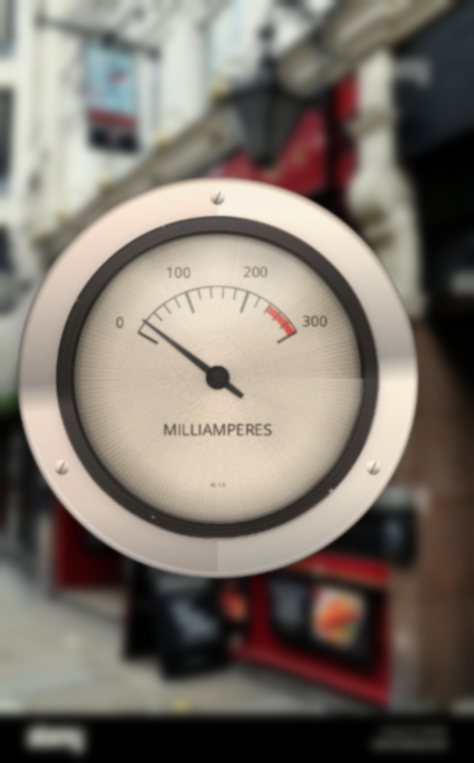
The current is 20 mA
